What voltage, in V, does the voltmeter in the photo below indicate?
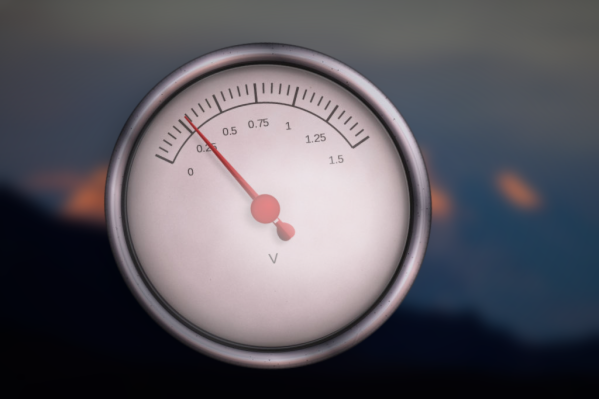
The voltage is 0.3 V
